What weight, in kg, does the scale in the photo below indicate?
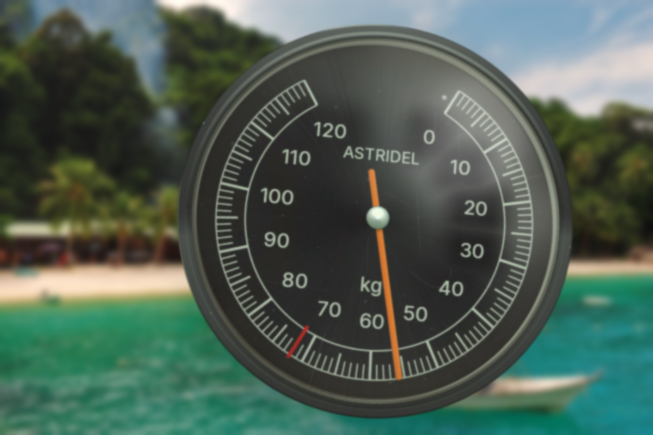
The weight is 56 kg
